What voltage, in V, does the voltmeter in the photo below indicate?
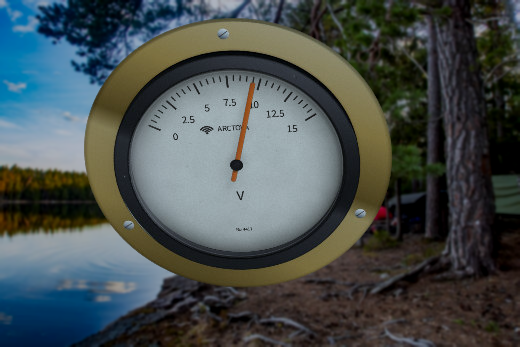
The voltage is 9.5 V
